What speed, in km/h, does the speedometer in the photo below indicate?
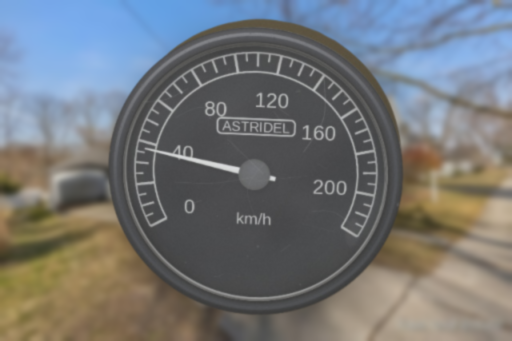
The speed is 37.5 km/h
